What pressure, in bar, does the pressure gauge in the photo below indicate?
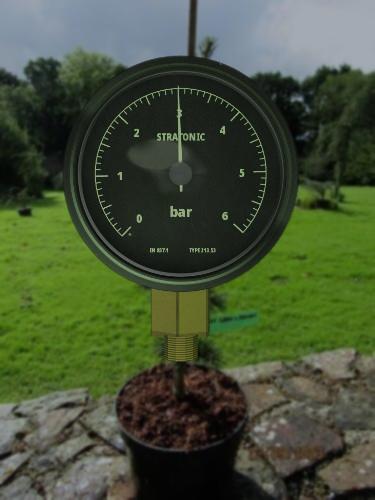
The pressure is 3 bar
